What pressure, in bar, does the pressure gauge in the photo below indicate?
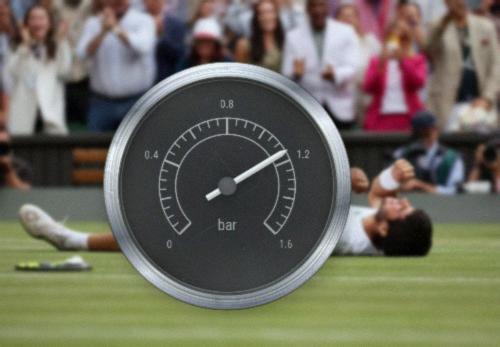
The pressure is 1.15 bar
